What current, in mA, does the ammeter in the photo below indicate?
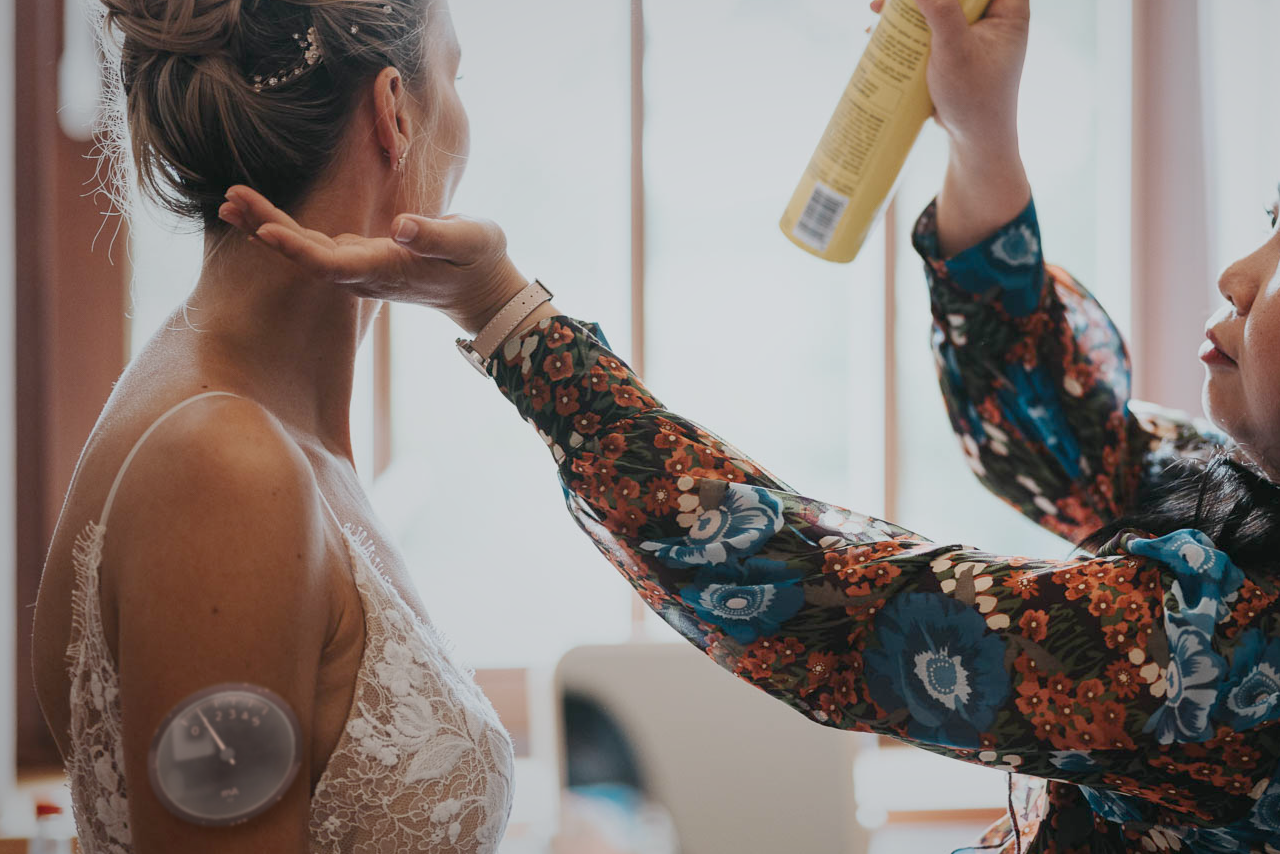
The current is 1 mA
